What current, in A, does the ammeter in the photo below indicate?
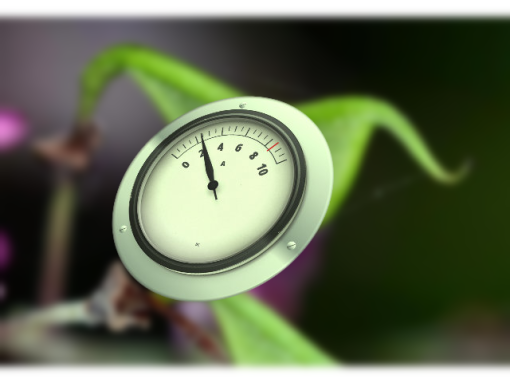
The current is 2.5 A
